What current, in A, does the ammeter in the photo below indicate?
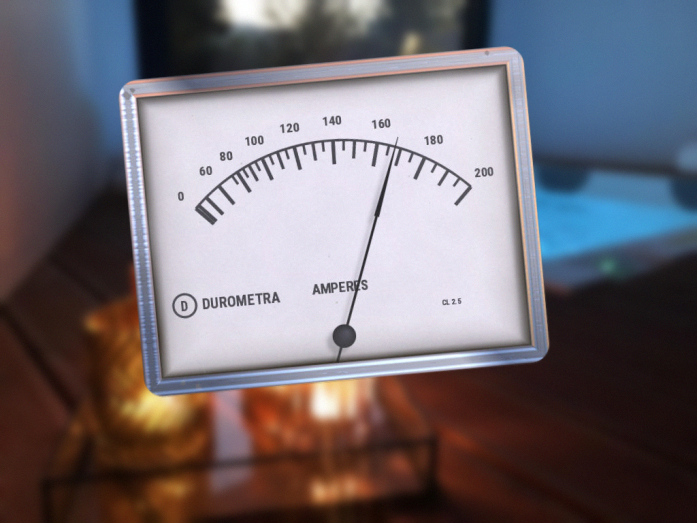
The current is 167.5 A
